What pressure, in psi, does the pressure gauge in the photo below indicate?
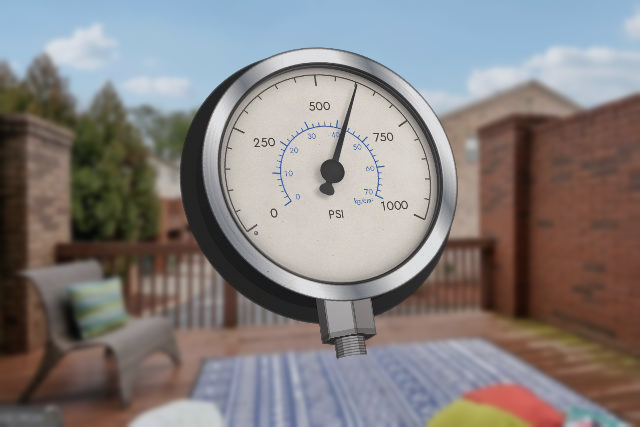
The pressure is 600 psi
